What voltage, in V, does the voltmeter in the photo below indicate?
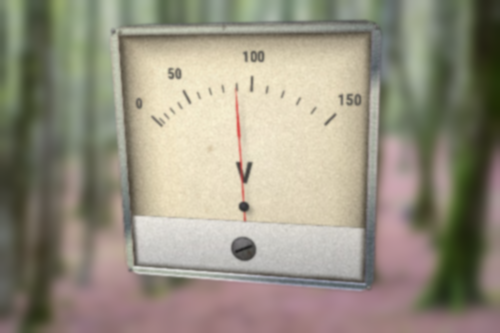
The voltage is 90 V
